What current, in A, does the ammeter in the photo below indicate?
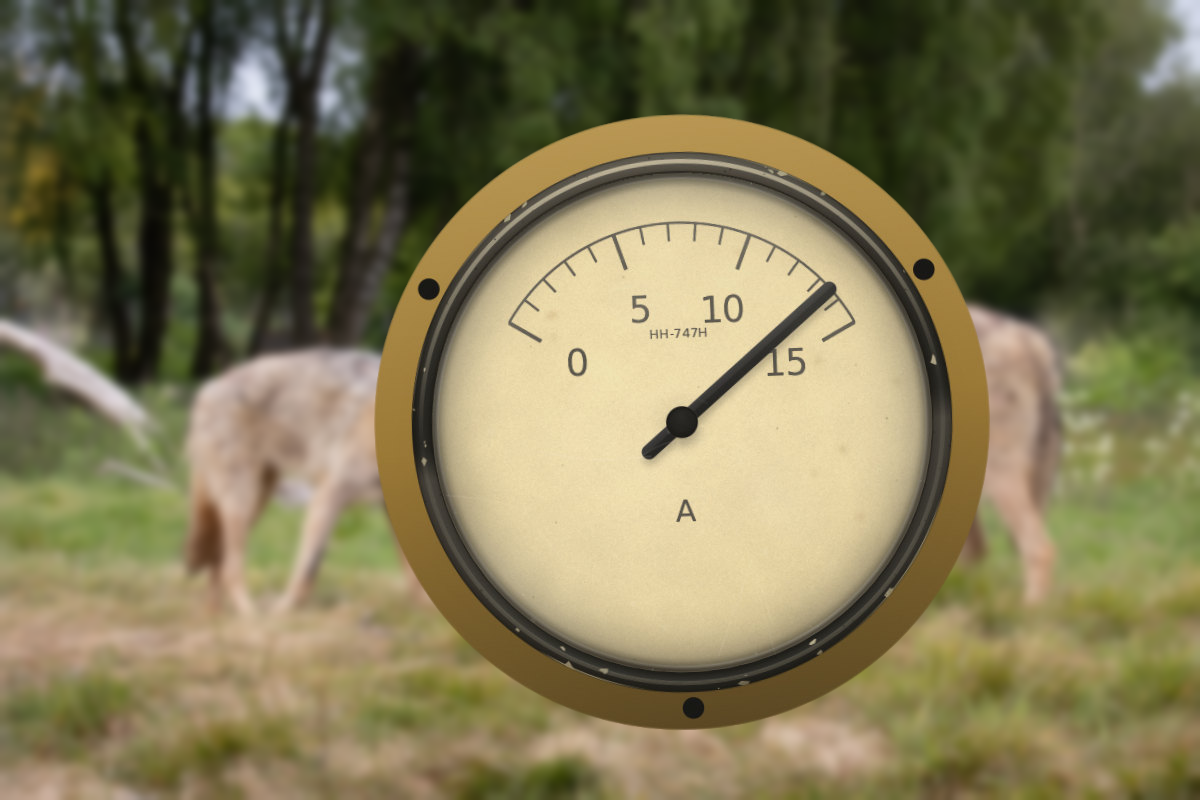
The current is 13.5 A
